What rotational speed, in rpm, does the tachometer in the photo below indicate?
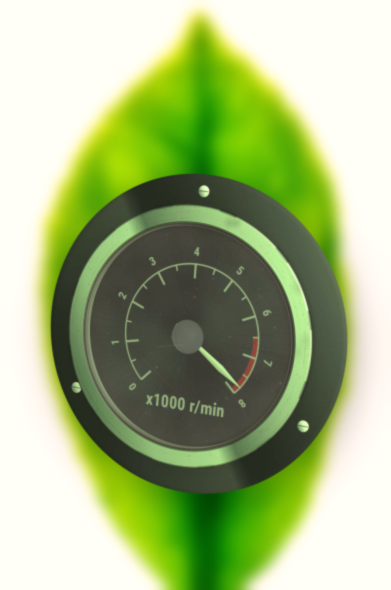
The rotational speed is 7750 rpm
